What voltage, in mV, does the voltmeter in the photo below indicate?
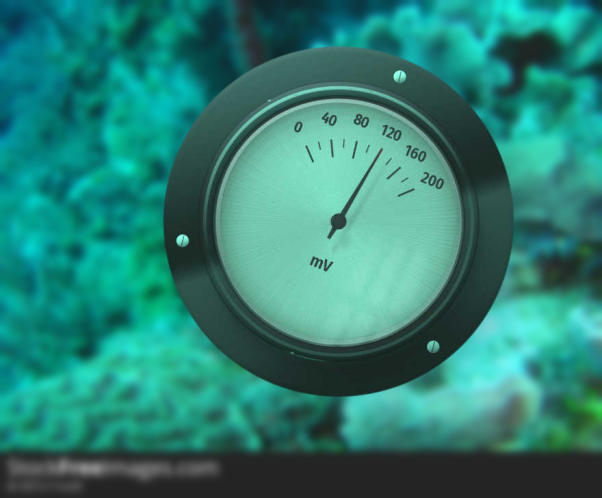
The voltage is 120 mV
